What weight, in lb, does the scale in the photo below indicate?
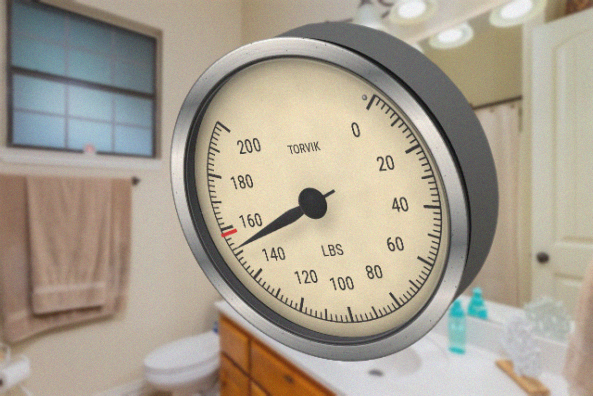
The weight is 152 lb
